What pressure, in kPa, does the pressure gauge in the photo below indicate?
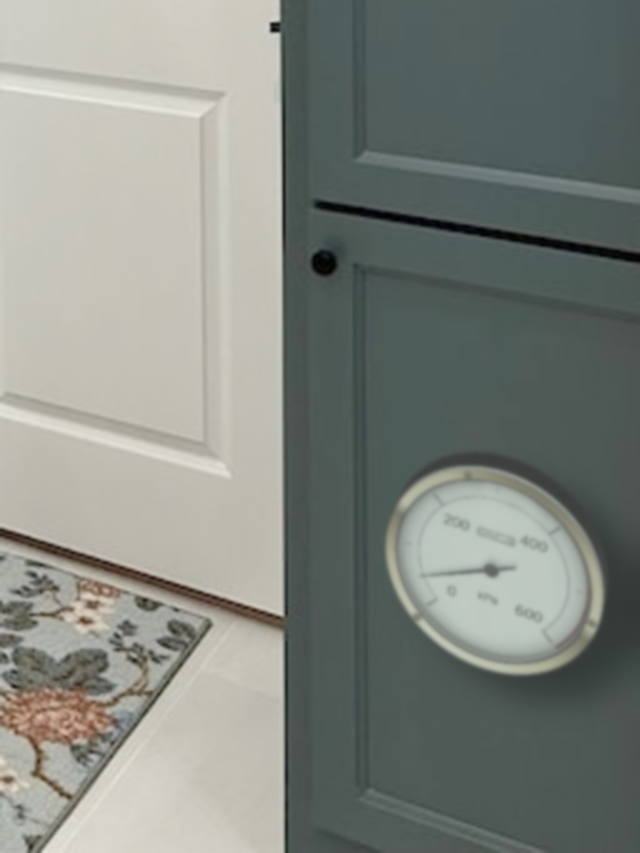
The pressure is 50 kPa
